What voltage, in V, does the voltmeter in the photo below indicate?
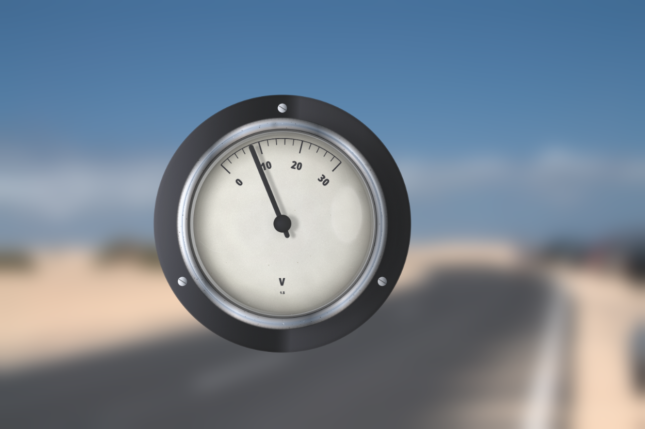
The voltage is 8 V
